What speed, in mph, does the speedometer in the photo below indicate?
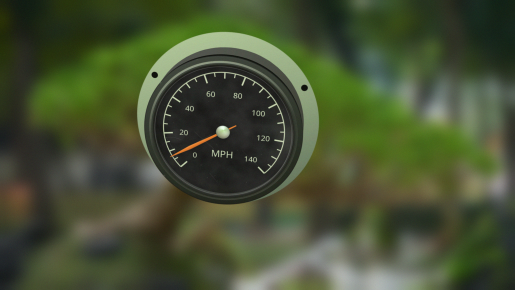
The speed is 7.5 mph
